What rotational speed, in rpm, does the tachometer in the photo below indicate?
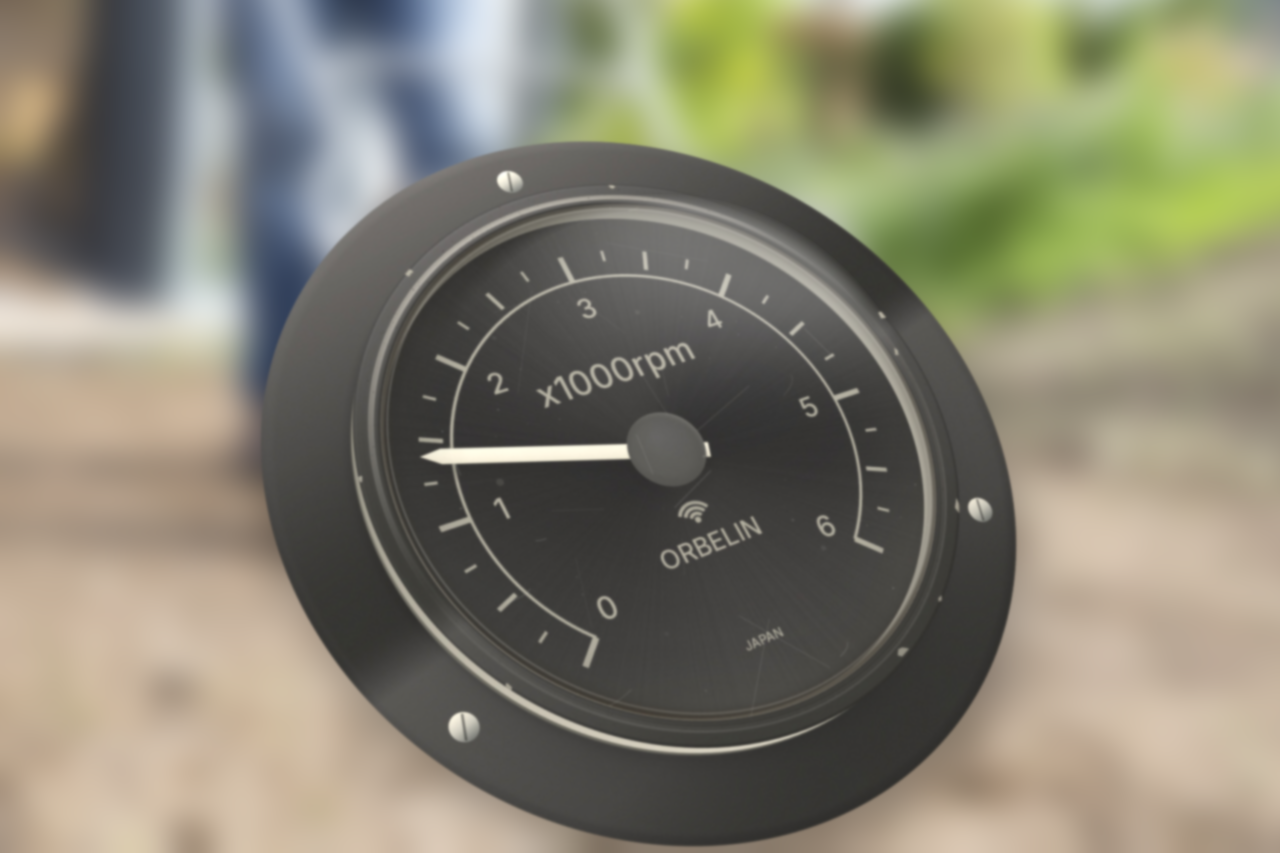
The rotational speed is 1375 rpm
